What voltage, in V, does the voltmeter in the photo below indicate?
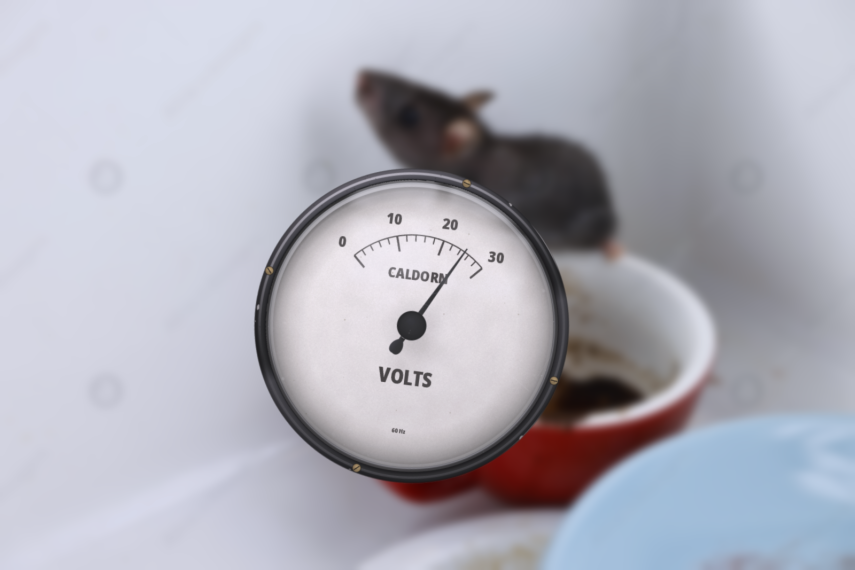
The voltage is 25 V
